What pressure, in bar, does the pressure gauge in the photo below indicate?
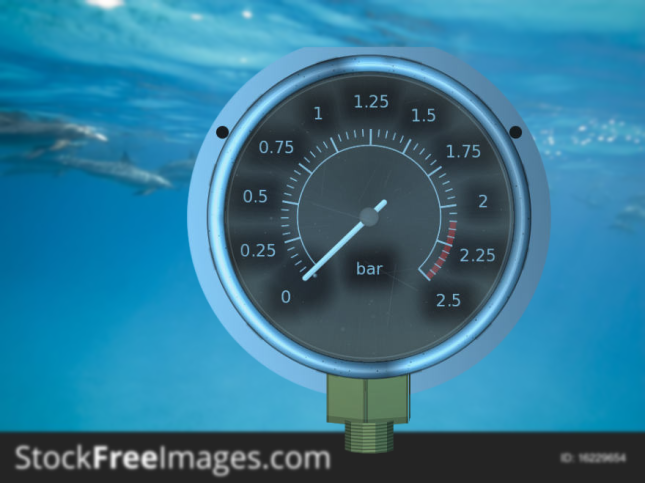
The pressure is 0 bar
